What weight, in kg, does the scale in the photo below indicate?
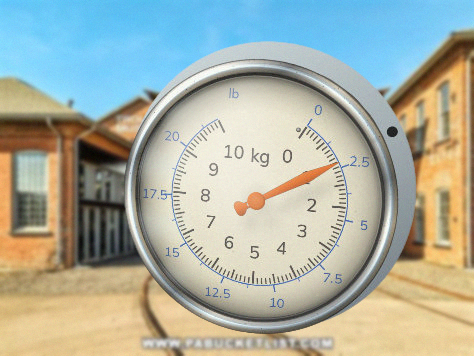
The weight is 1 kg
